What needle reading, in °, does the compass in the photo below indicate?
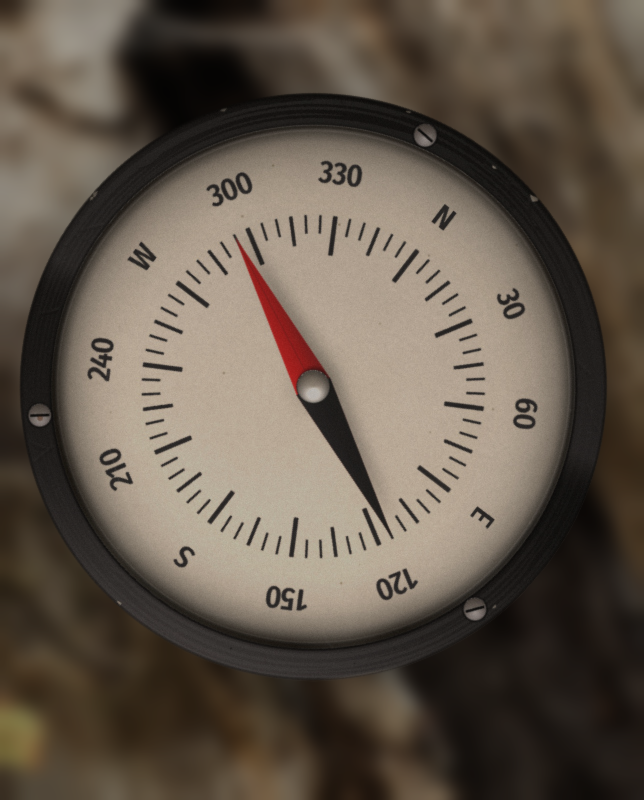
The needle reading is 295 °
